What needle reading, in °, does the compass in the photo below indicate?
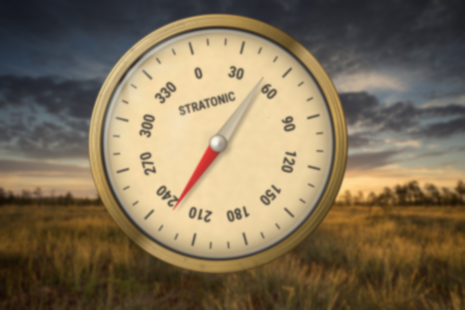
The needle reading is 230 °
